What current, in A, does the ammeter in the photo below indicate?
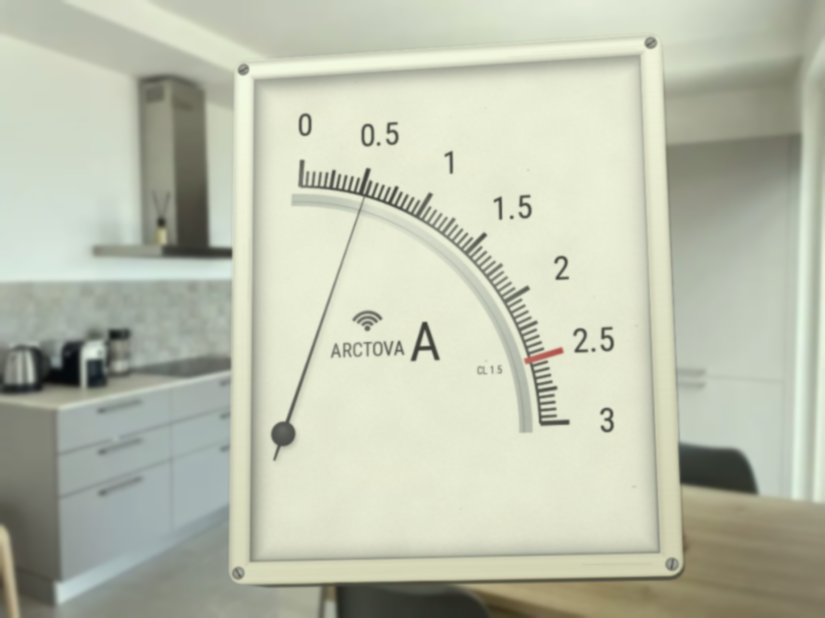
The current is 0.55 A
